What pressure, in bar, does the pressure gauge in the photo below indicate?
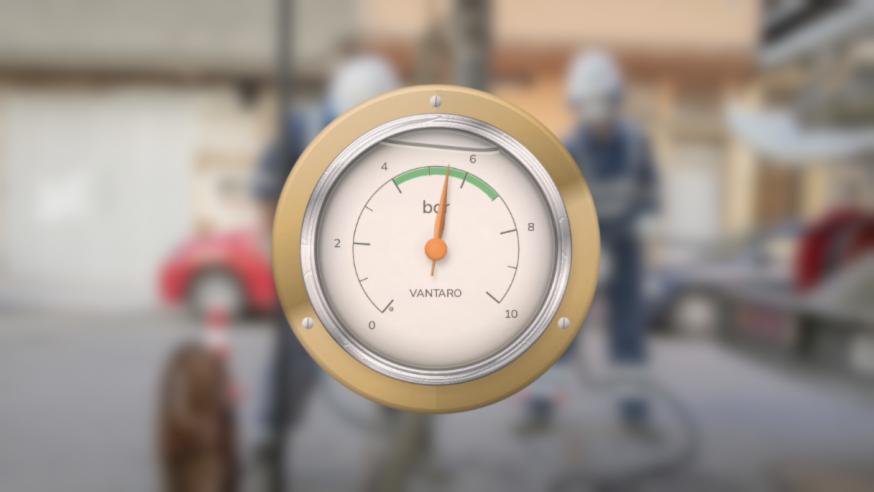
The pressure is 5.5 bar
